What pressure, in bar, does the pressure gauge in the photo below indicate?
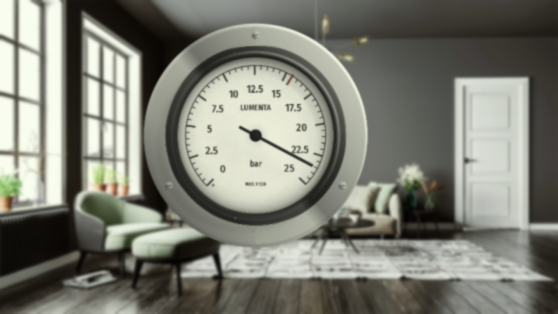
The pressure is 23.5 bar
